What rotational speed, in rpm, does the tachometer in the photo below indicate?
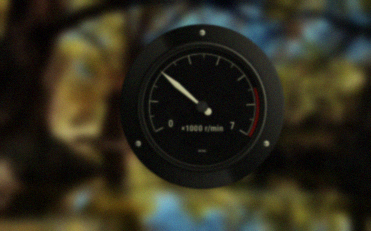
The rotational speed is 2000 rpm
